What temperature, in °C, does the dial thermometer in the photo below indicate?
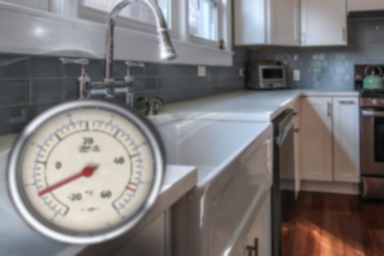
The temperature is -10 °C
